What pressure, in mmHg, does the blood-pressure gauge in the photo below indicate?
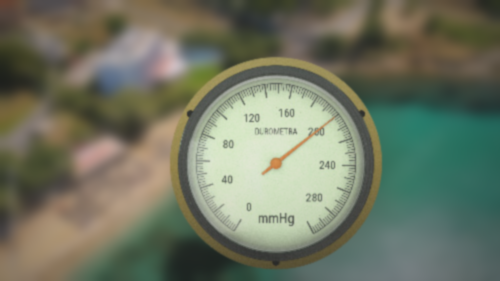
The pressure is 200 mmHg
